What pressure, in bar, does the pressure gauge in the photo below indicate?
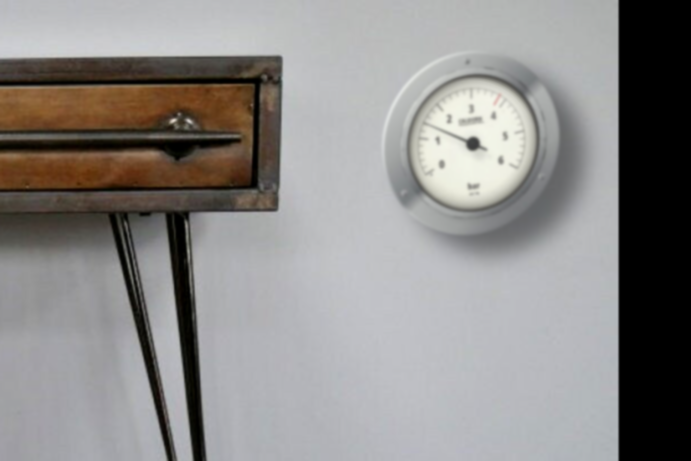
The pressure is 1.4 bar
